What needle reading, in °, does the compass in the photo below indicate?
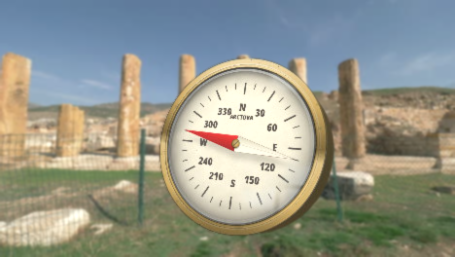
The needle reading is 280 °
